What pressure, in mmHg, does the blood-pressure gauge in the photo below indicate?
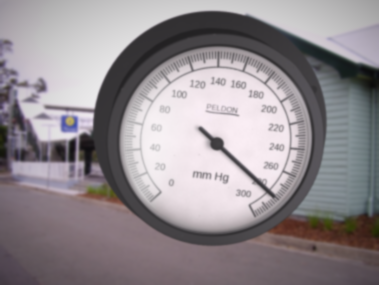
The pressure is 280 mmHg
